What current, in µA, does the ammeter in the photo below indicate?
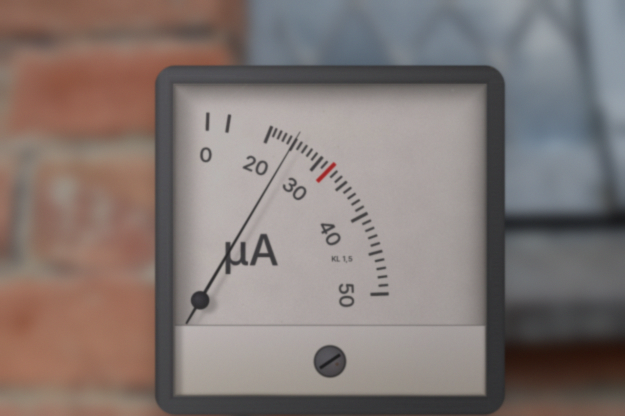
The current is 25 µA
